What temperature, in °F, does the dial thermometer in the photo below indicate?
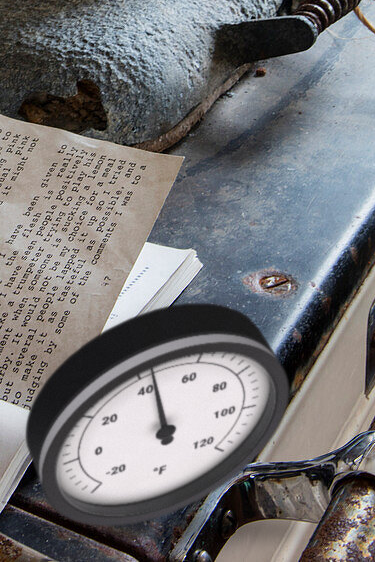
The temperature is 44 °F
